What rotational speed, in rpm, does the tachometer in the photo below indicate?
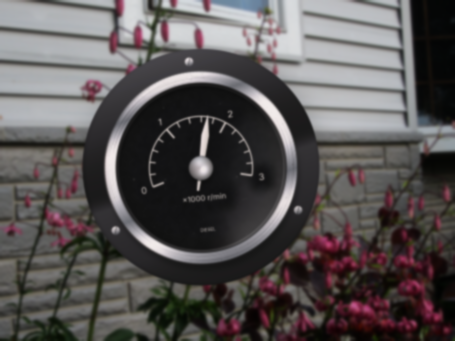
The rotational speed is 1700 rpm
